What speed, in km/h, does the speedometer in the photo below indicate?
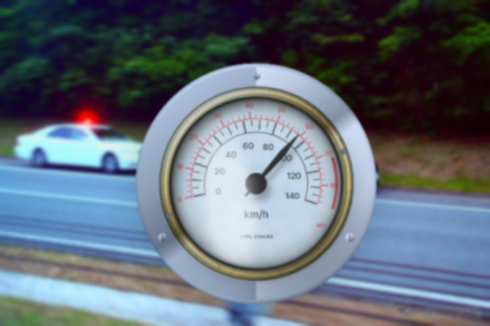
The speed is 95 km/h
